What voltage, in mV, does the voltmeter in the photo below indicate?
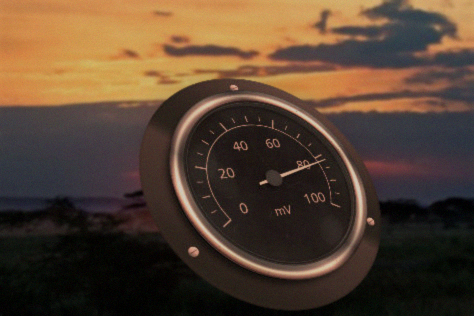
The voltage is 82.5 mV
